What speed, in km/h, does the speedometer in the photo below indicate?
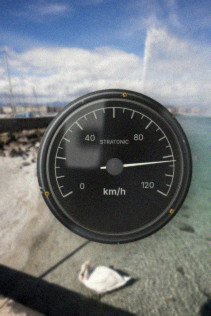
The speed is 102.5 km/h
